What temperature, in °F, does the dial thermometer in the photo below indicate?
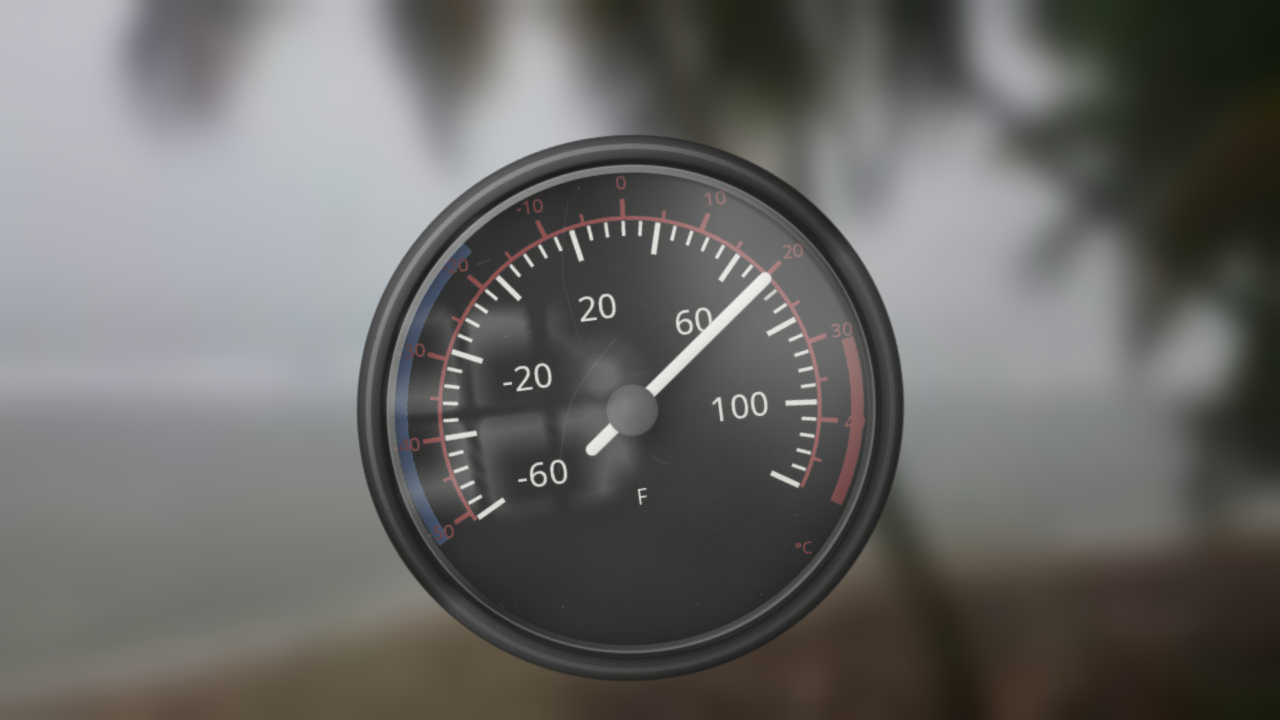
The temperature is 68 °F
